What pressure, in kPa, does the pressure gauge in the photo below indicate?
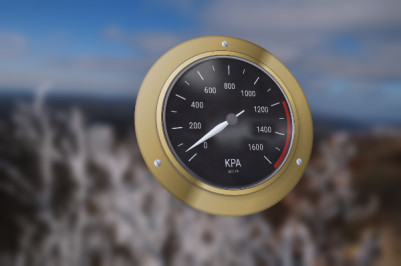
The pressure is 50 kPa
